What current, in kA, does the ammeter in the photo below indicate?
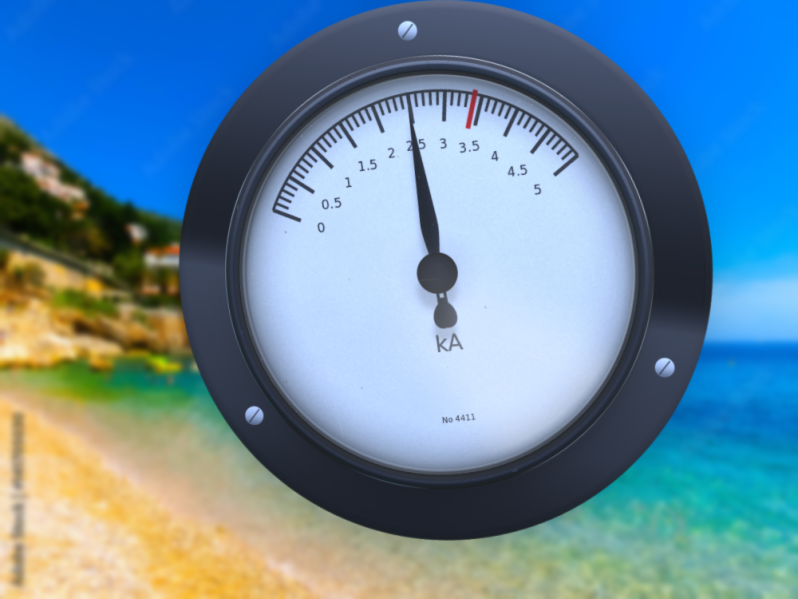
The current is 2.5 kA
